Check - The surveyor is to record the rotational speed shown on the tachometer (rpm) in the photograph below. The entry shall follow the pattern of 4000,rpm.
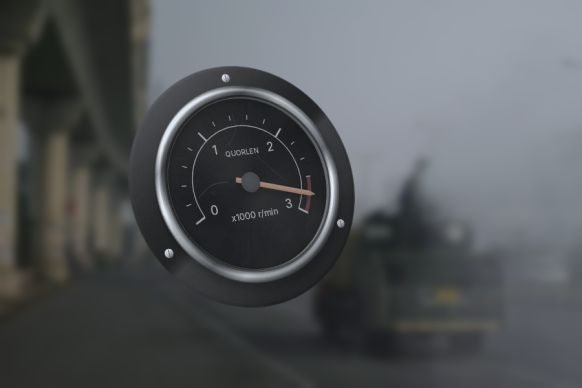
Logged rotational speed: 2800,rpm
